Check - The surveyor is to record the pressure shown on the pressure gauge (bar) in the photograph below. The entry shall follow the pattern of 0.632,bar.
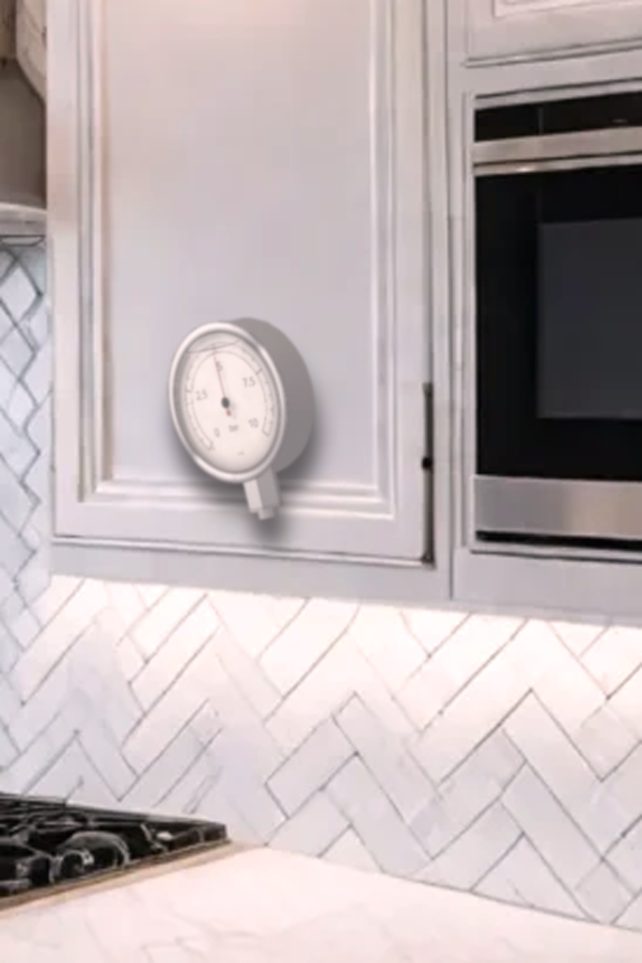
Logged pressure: 5,bar
